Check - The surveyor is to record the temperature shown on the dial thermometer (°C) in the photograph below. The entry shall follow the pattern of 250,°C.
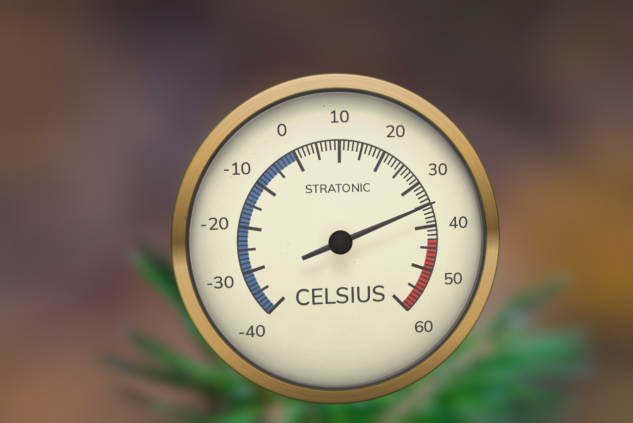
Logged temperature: 35,°C
